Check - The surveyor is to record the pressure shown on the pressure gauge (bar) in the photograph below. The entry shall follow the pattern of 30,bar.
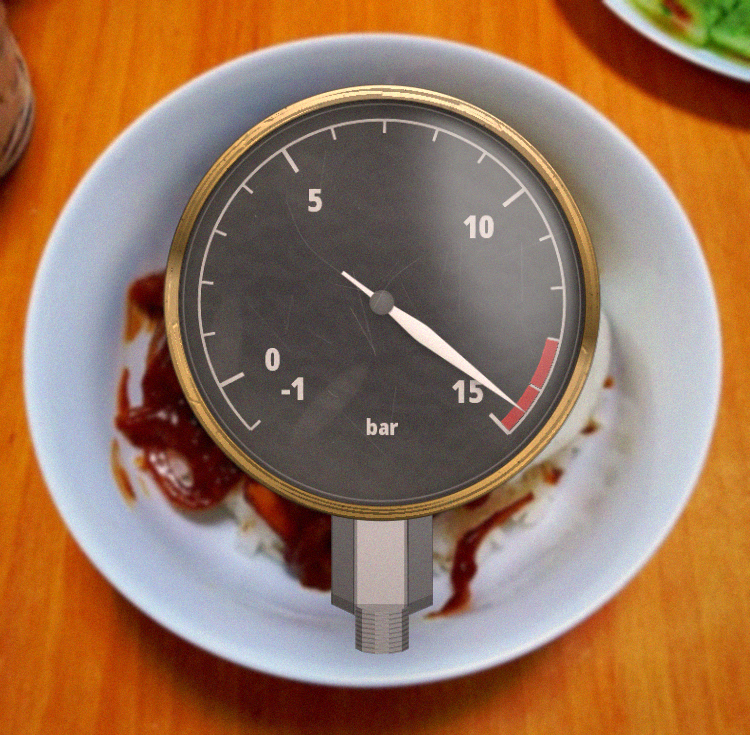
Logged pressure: 14.5,bar
